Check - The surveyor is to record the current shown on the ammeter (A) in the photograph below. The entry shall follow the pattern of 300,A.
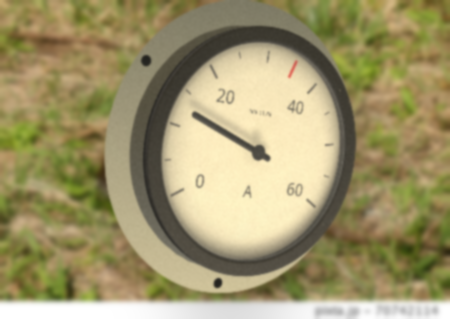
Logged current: 12.5,A
